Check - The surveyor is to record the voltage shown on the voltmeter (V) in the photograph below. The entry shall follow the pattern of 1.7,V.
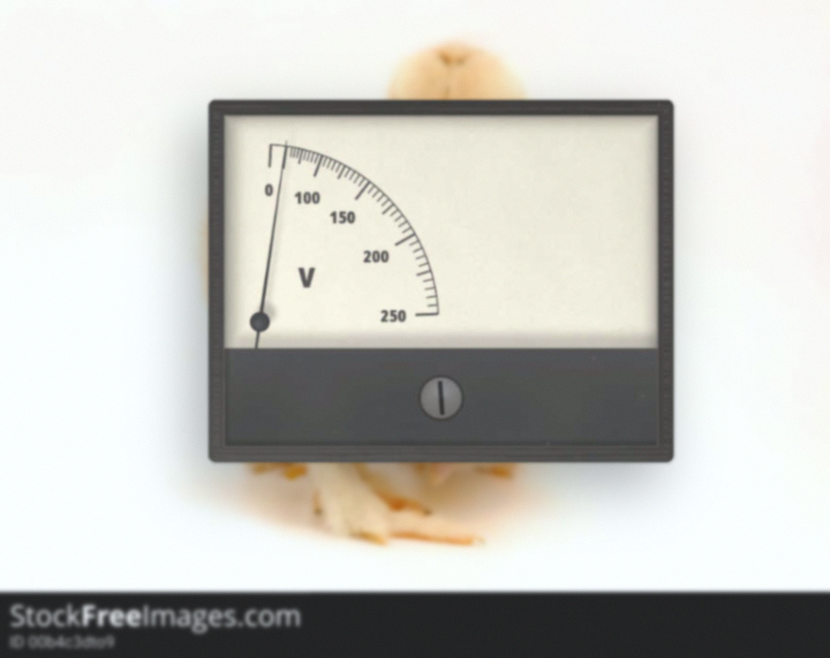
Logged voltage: 50,V
